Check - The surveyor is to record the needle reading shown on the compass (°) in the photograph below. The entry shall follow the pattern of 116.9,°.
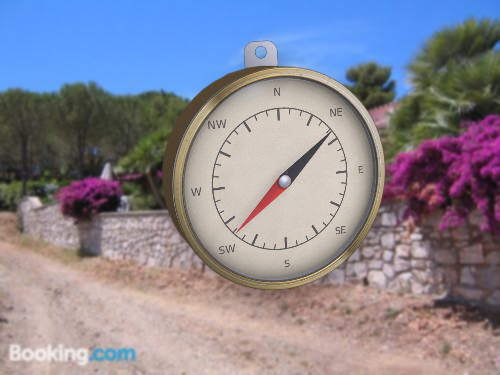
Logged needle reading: 230,°
